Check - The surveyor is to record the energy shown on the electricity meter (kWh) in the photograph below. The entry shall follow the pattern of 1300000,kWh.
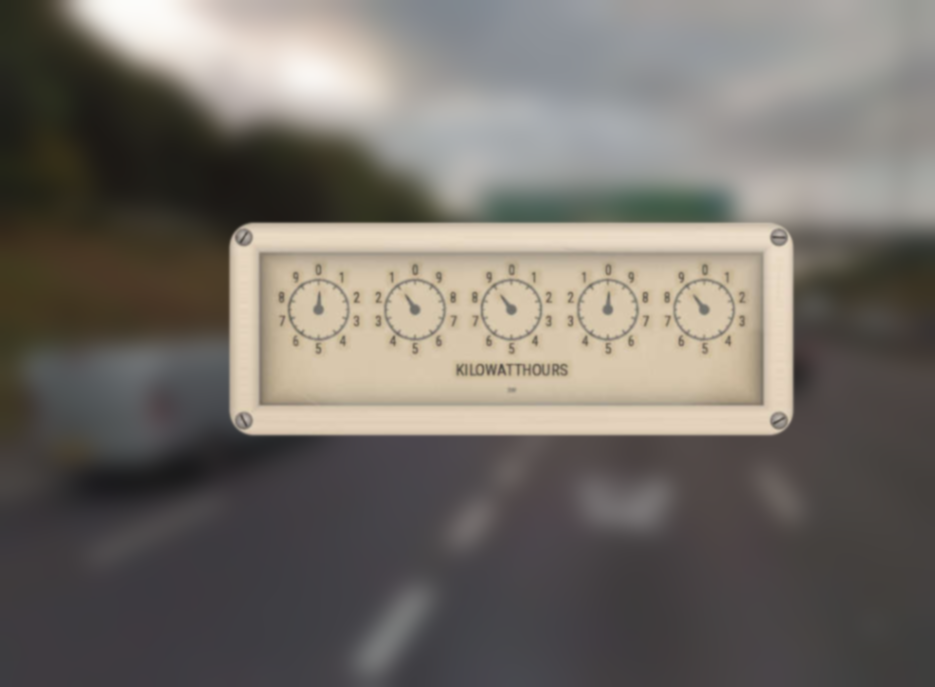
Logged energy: 899,kWh
